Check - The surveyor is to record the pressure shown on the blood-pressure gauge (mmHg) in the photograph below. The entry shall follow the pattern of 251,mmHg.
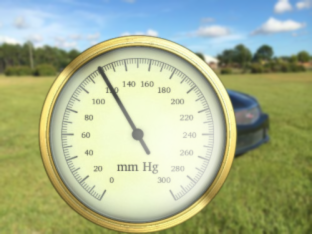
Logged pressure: 120,mmHg
